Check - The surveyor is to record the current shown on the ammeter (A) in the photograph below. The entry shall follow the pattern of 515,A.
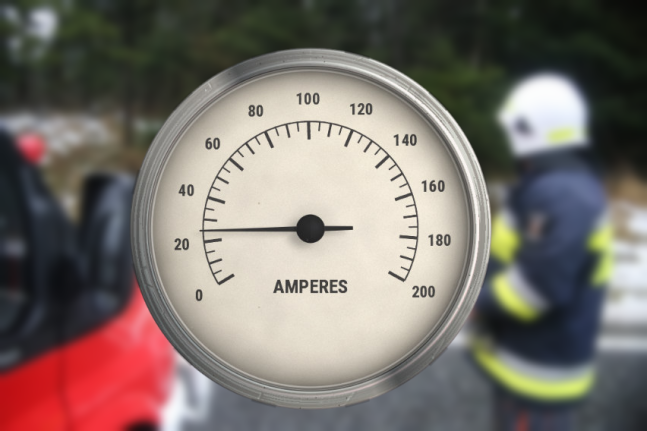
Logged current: 25,A
